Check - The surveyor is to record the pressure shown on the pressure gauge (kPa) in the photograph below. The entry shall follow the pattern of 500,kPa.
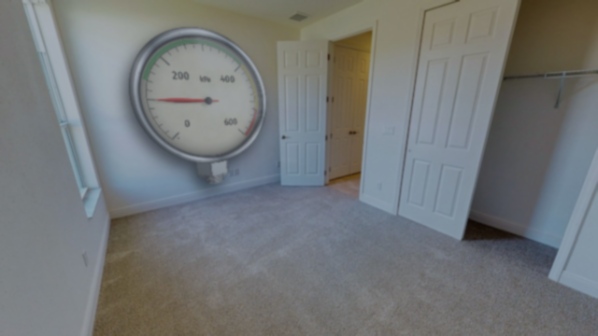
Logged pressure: 100,kPa
